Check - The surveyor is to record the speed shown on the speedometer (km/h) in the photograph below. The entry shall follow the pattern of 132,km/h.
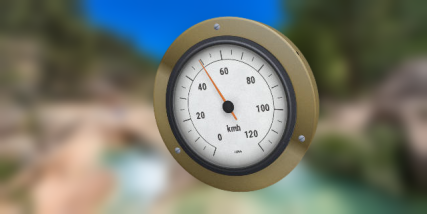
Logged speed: 50,km/h
